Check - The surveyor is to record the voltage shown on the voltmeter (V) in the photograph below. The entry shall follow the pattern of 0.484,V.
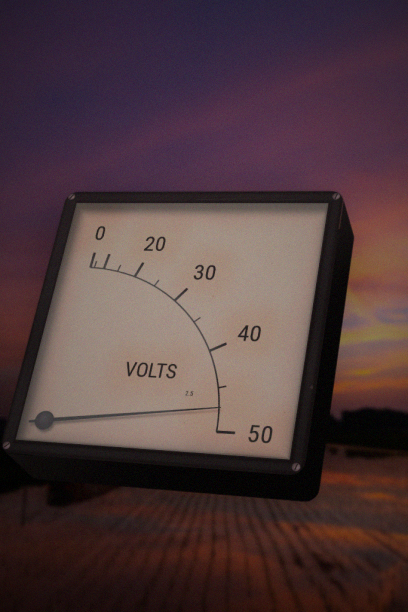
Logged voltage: 47.5,V
